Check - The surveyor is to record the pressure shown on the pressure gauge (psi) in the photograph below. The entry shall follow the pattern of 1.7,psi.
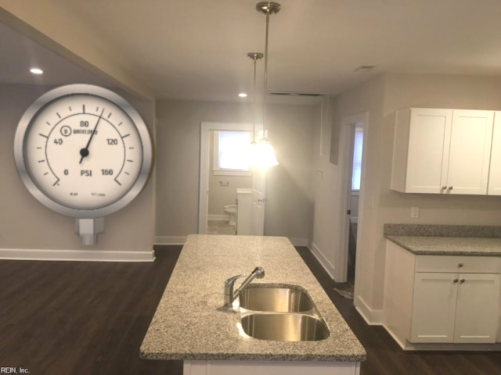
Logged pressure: 95,psi
